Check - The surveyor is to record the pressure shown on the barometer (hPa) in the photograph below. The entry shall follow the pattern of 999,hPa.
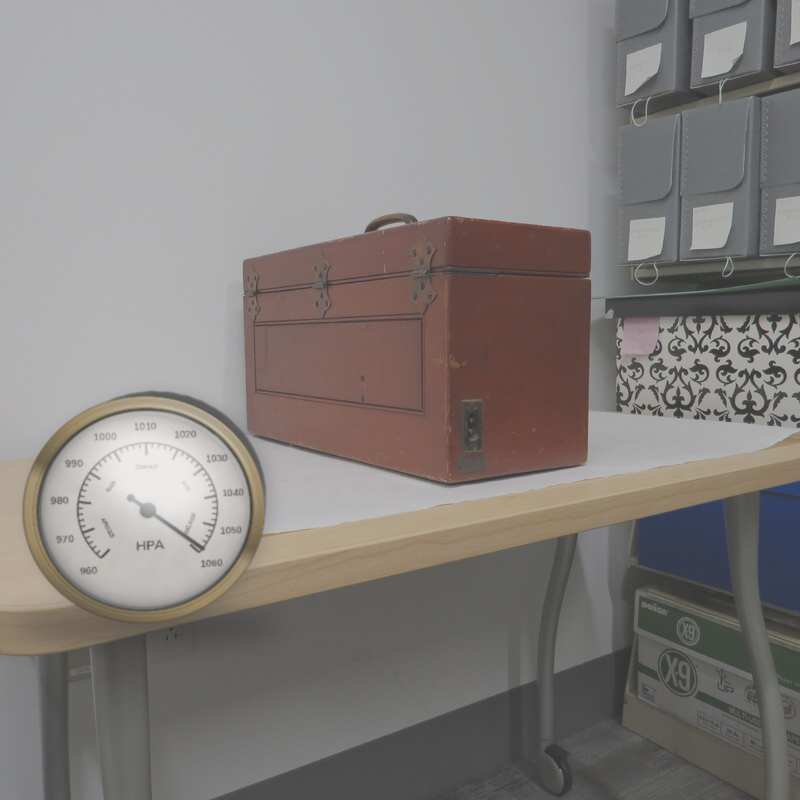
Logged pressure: 1058,hPa
